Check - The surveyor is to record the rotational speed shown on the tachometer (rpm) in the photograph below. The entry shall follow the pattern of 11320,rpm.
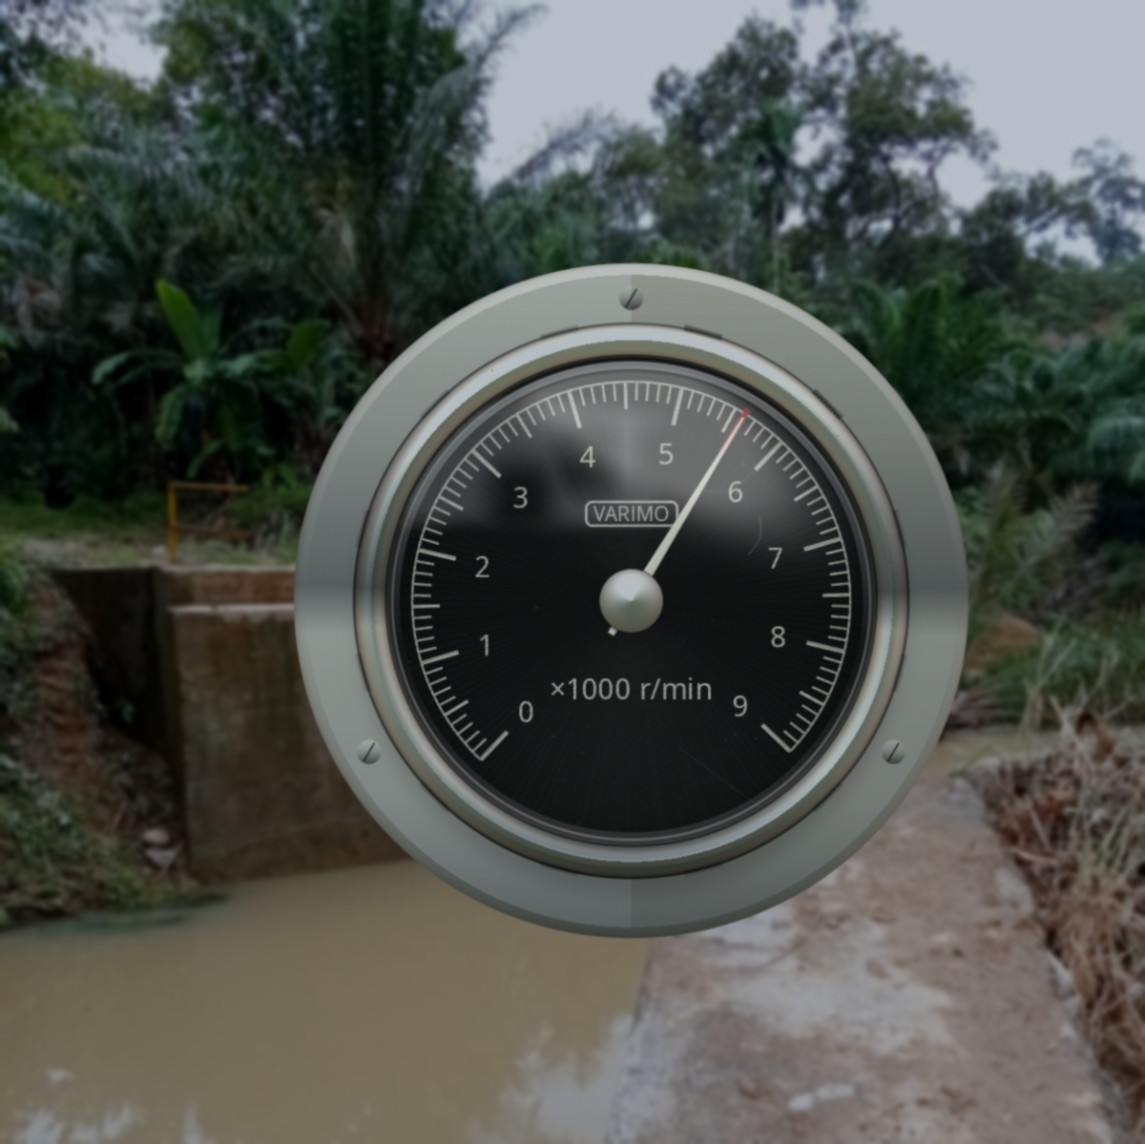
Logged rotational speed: 5600,rpm
